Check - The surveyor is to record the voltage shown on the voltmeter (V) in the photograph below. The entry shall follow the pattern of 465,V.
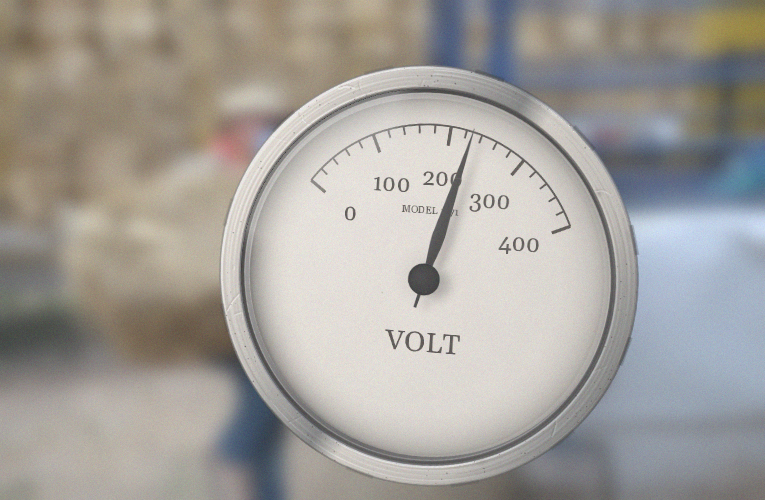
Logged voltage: 230,V
